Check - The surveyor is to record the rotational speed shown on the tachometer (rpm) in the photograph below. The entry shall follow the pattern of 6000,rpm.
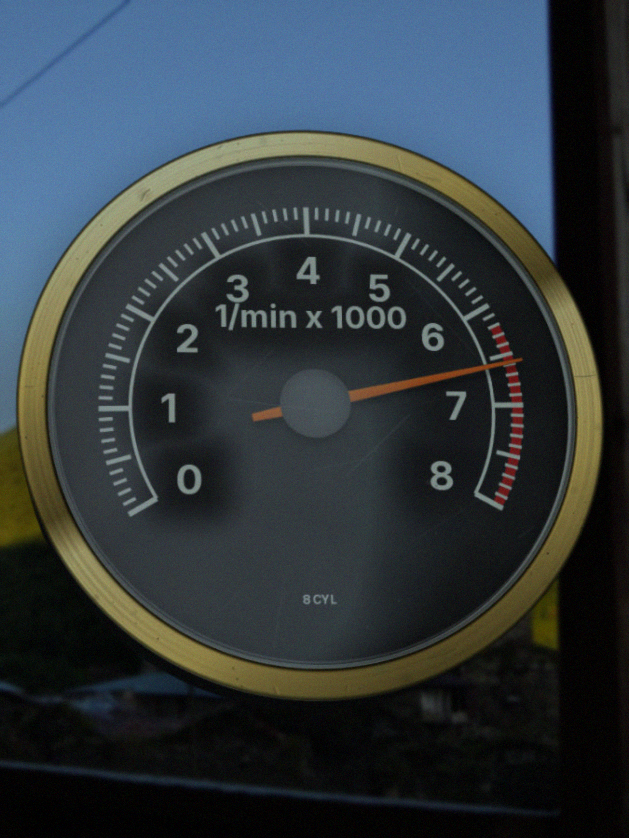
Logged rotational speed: 6600,rpm
